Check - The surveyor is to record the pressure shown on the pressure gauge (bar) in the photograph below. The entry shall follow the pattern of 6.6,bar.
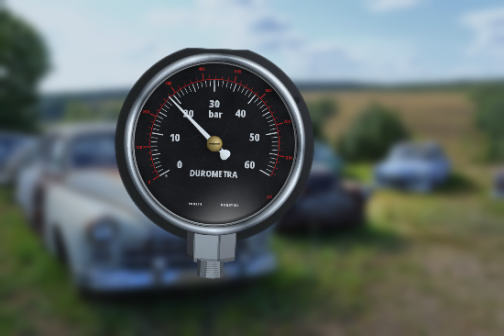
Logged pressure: 19,bar
